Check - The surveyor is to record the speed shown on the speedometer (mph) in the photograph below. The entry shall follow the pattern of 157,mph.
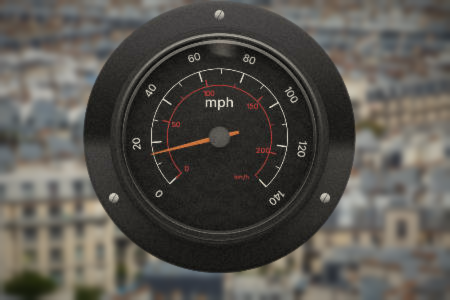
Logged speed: 15,mph
